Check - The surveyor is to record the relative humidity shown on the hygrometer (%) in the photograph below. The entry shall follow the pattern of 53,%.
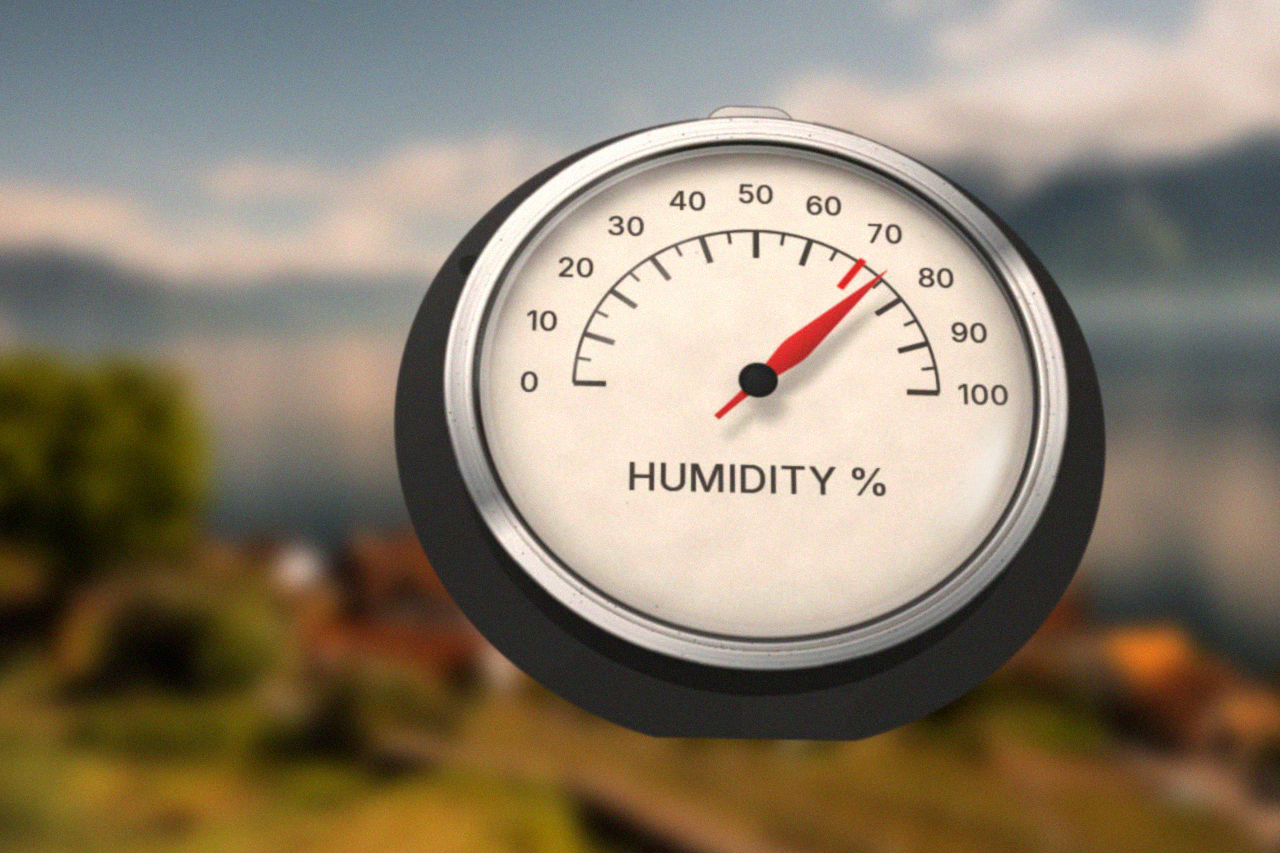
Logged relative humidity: 75,%
